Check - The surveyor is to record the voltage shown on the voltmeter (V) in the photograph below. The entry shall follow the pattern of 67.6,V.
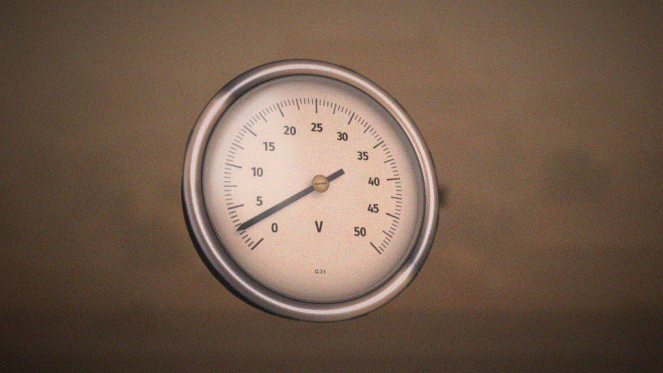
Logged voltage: 2.5,V
